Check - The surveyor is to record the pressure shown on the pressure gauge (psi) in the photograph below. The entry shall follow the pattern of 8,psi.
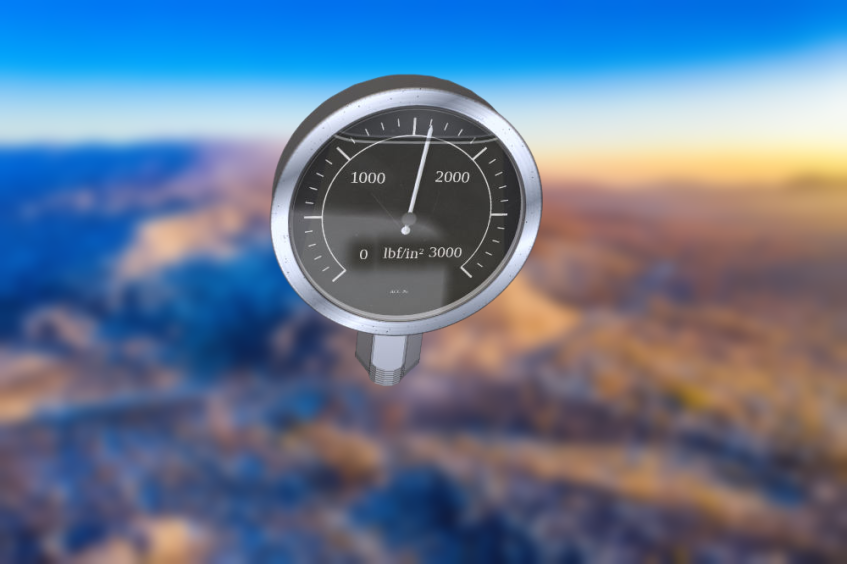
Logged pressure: 1600,psi
